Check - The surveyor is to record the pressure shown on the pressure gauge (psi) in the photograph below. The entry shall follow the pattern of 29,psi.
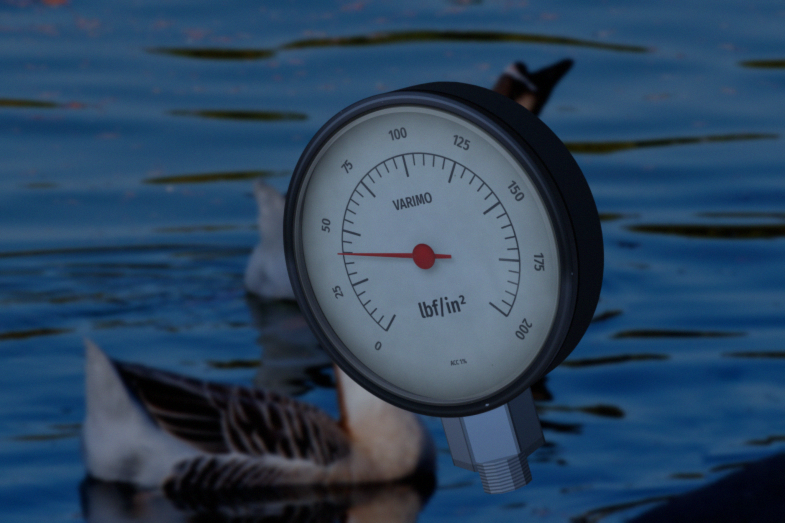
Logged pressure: 40,psi
